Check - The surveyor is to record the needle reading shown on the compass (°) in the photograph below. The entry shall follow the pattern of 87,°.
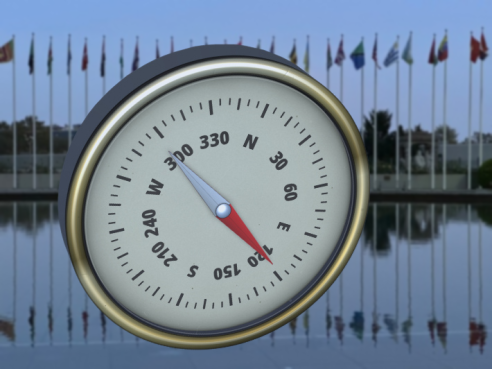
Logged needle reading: 117.5,°
